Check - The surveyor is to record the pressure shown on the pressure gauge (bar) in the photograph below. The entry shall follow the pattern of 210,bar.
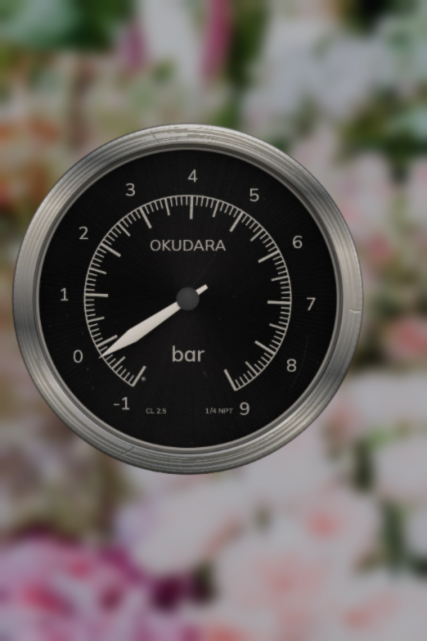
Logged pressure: -0.2,bar
